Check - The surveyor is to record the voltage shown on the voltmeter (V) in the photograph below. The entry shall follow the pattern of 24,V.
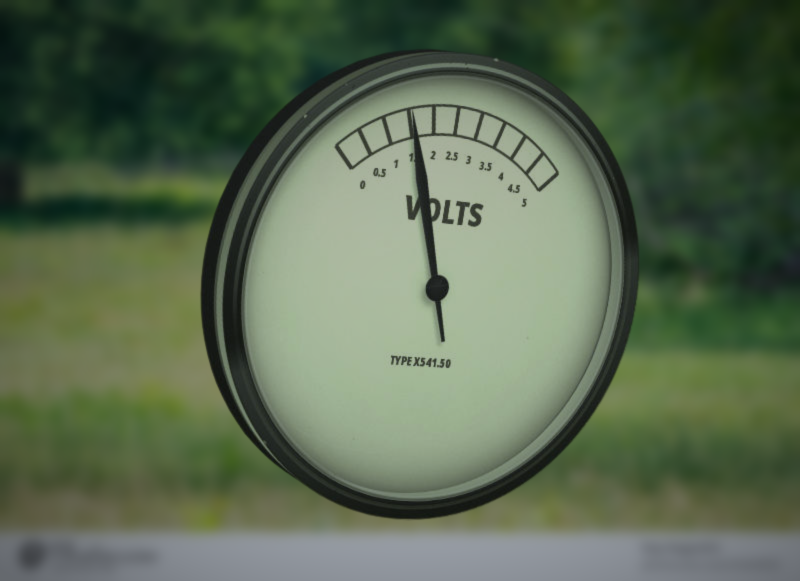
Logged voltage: 1.5,V
